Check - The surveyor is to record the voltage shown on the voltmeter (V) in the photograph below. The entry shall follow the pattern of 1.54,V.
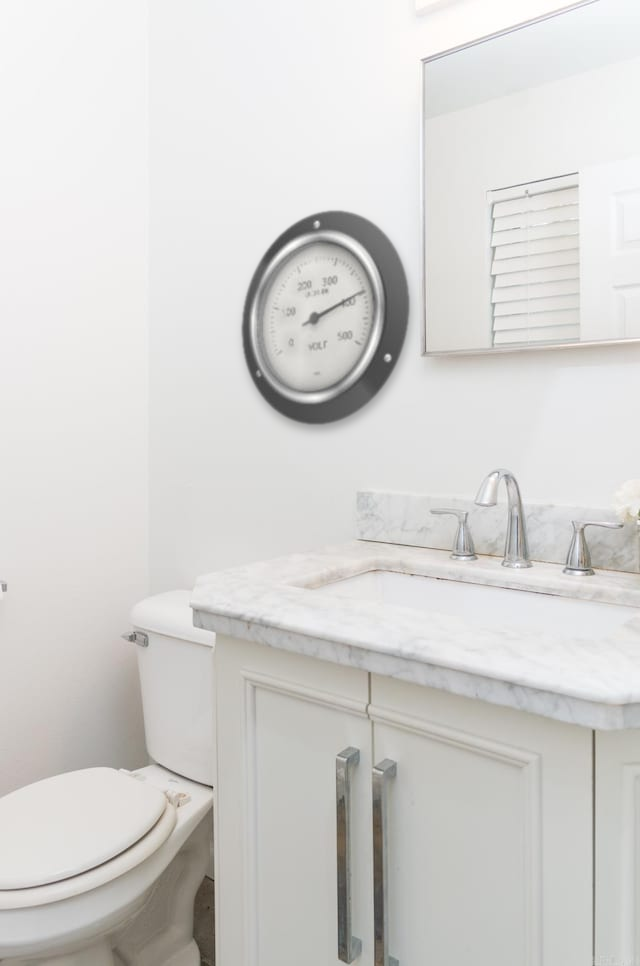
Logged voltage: 400,V
